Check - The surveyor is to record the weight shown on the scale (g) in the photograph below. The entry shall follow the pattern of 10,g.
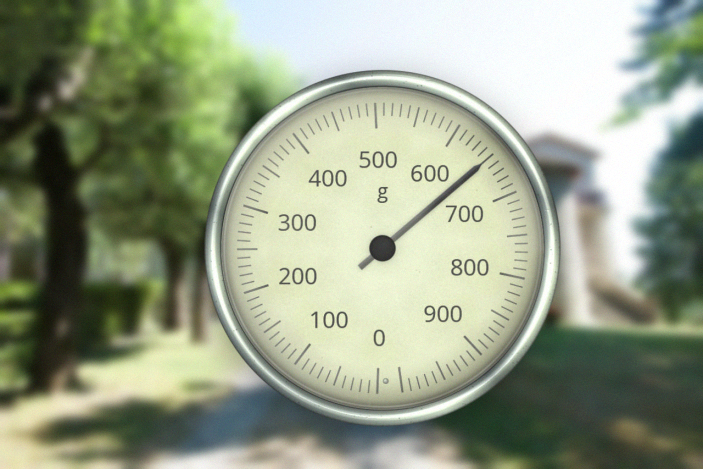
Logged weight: 650,g
